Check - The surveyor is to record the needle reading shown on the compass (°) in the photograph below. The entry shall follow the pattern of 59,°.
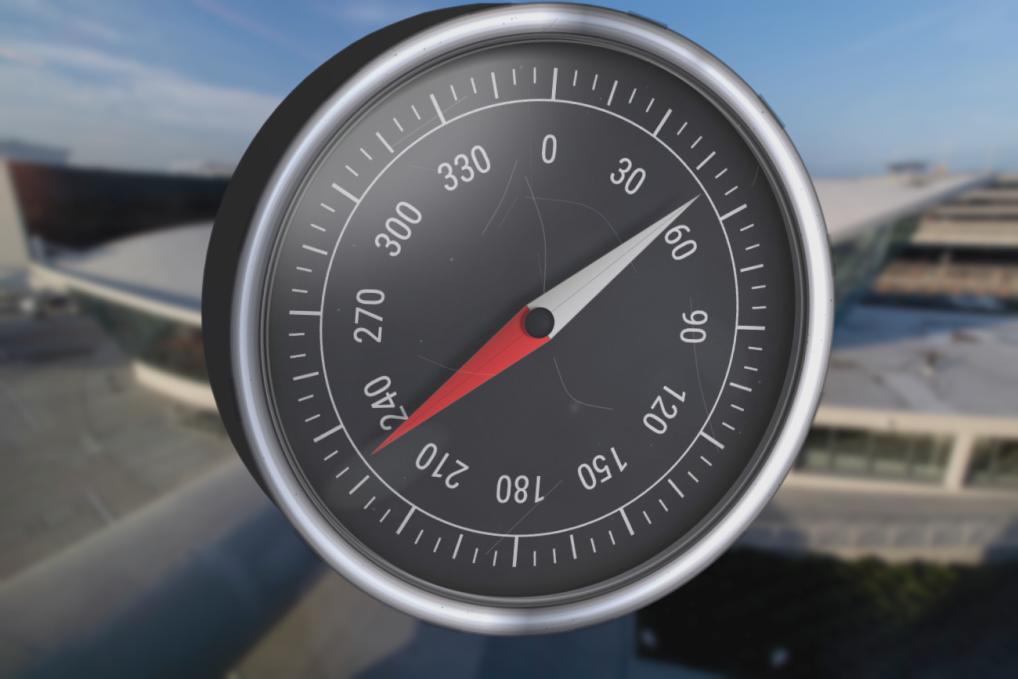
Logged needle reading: 230,°
